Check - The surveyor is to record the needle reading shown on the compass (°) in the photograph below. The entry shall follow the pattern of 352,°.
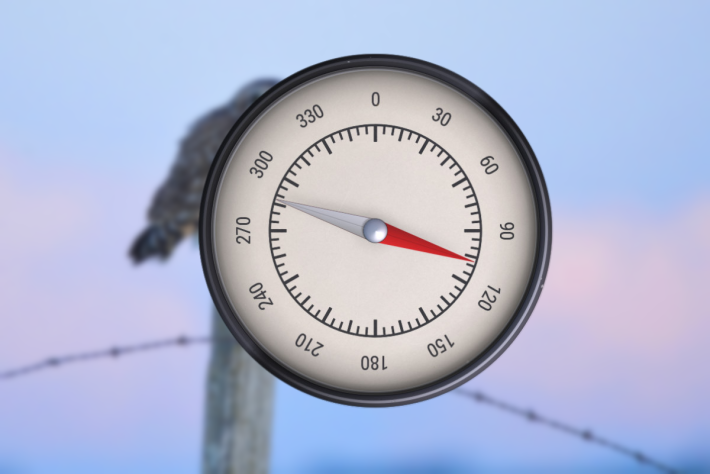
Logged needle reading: 107.5,°
